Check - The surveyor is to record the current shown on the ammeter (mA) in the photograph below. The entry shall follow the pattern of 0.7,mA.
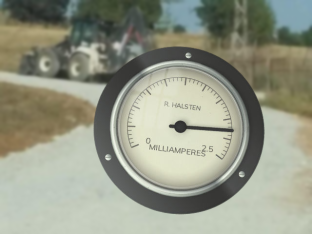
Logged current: 2.15,mA
